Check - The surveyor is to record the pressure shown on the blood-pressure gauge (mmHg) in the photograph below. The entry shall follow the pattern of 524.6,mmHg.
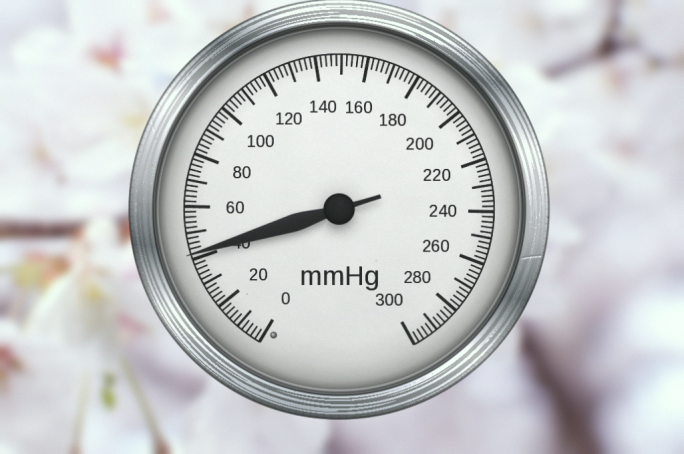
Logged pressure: 42,mmHg
